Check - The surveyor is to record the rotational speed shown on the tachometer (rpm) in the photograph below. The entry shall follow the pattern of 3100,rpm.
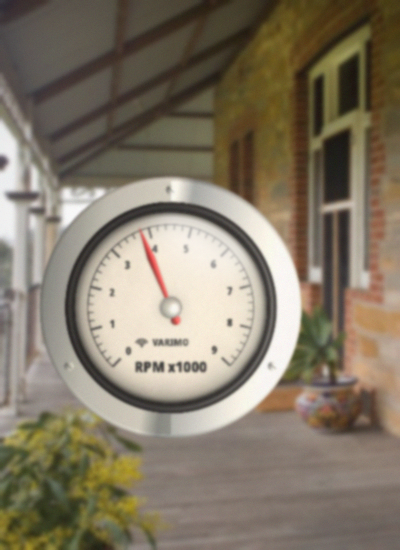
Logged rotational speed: 3800,rpm
